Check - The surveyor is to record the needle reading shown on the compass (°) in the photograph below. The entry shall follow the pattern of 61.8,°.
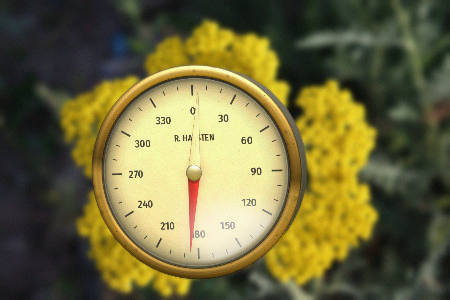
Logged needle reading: 185,°
